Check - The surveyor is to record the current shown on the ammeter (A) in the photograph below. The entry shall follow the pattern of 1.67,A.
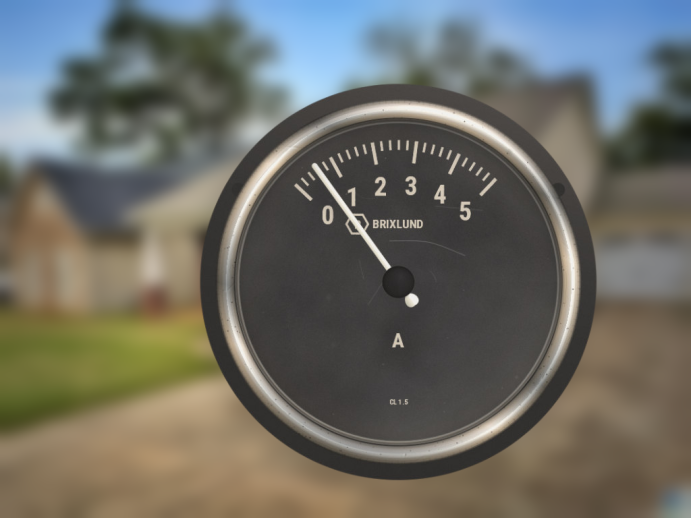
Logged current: 0.6,A
